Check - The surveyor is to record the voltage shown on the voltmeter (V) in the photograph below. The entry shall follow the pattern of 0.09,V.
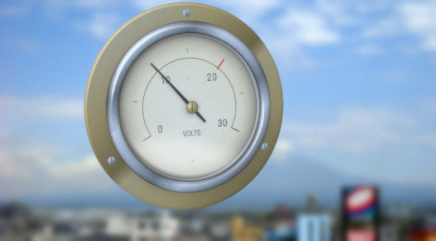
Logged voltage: 10,V
